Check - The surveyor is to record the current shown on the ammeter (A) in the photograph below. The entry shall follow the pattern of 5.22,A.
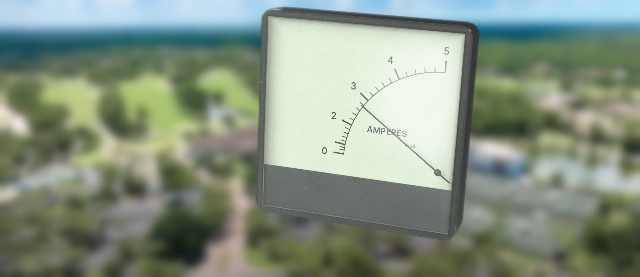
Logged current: 2.8,A
